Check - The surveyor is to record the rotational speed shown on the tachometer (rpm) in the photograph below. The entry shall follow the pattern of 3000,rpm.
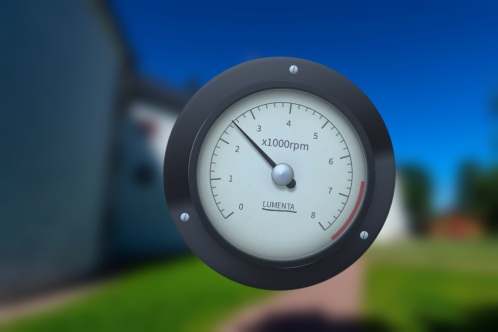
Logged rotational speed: 2500,rpm
